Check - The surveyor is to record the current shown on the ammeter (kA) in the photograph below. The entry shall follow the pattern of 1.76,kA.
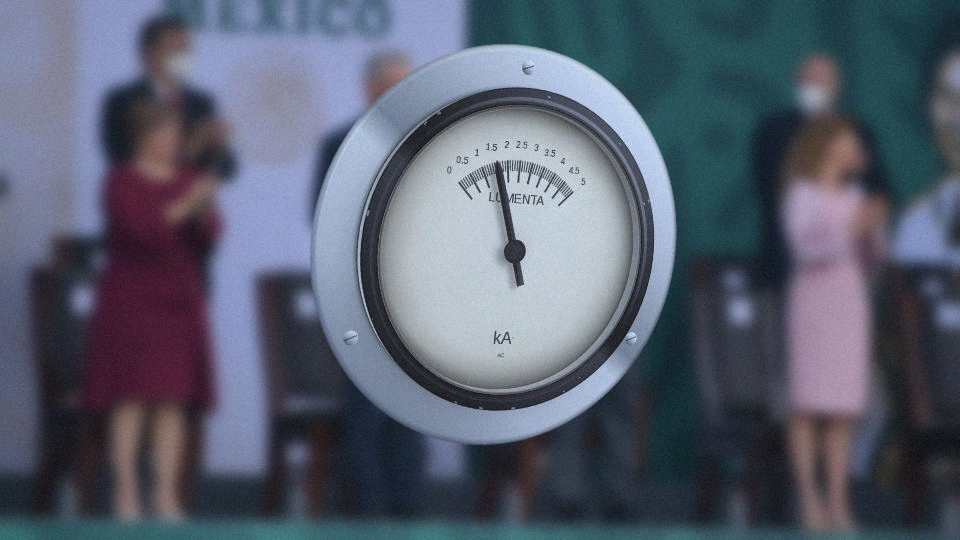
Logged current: 1.5,kA
